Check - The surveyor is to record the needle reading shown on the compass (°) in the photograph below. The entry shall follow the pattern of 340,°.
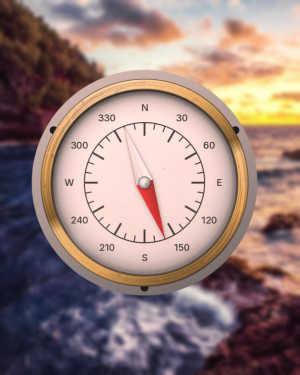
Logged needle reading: 160,°
